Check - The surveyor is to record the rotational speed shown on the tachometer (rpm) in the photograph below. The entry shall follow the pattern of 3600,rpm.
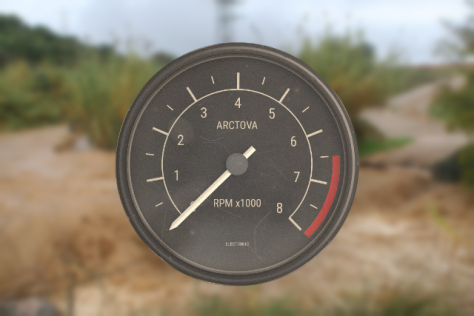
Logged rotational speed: 0,rpm
